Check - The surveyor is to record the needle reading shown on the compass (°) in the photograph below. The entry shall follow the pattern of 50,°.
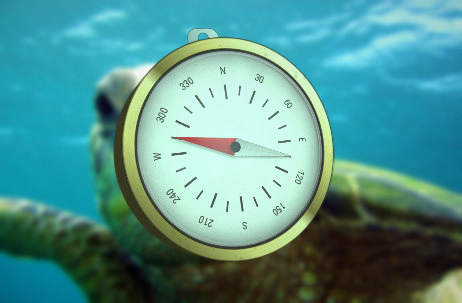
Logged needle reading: 285,°
